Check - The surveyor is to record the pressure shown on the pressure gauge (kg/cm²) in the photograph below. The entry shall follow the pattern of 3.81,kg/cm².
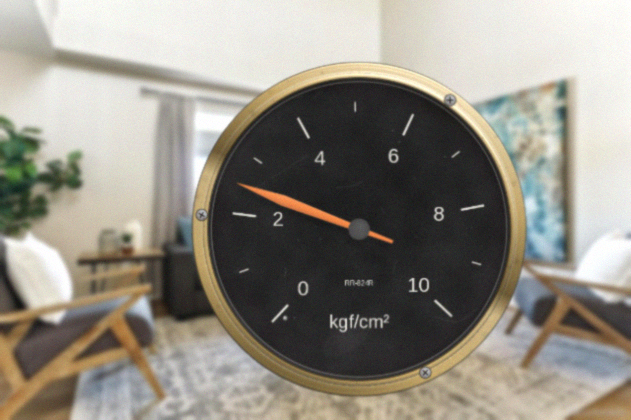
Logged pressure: 2.5,kg/cm²
